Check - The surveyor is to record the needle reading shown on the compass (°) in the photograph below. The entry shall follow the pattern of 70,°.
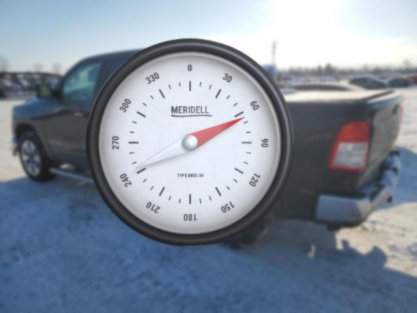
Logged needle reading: 65,°
